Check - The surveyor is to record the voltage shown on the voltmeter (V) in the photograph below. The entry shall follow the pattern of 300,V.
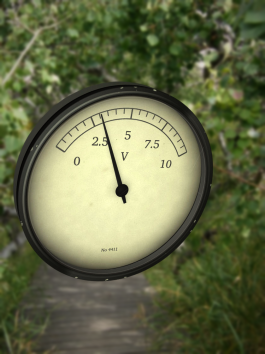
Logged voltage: 3,V
